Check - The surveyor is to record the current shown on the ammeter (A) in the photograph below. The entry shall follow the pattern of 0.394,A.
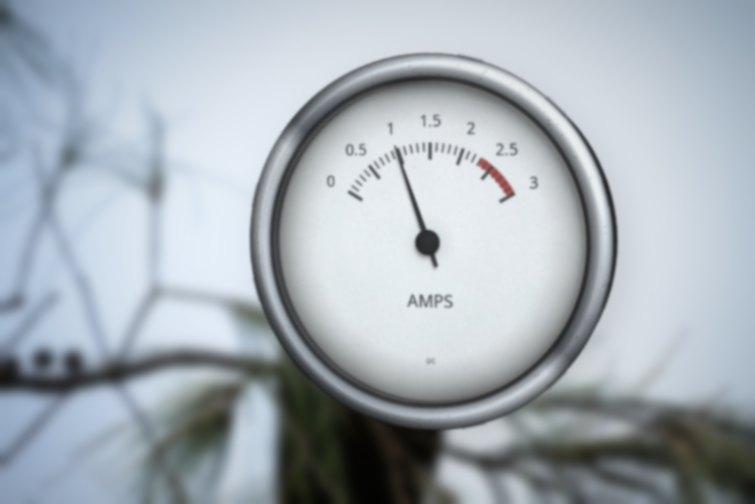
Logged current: 1,A
